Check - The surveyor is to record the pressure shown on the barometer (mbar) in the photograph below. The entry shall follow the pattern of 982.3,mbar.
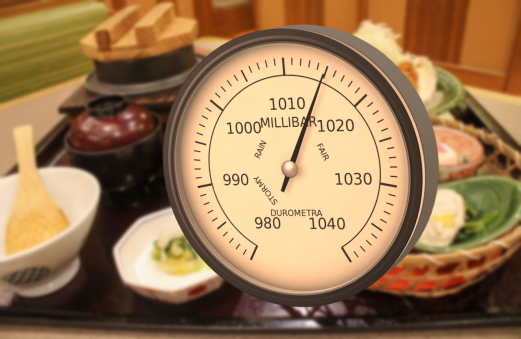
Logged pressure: 1015,mbar
